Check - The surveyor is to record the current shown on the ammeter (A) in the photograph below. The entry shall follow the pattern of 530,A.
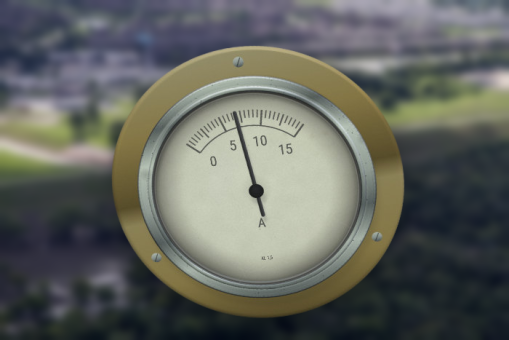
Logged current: 7,A
